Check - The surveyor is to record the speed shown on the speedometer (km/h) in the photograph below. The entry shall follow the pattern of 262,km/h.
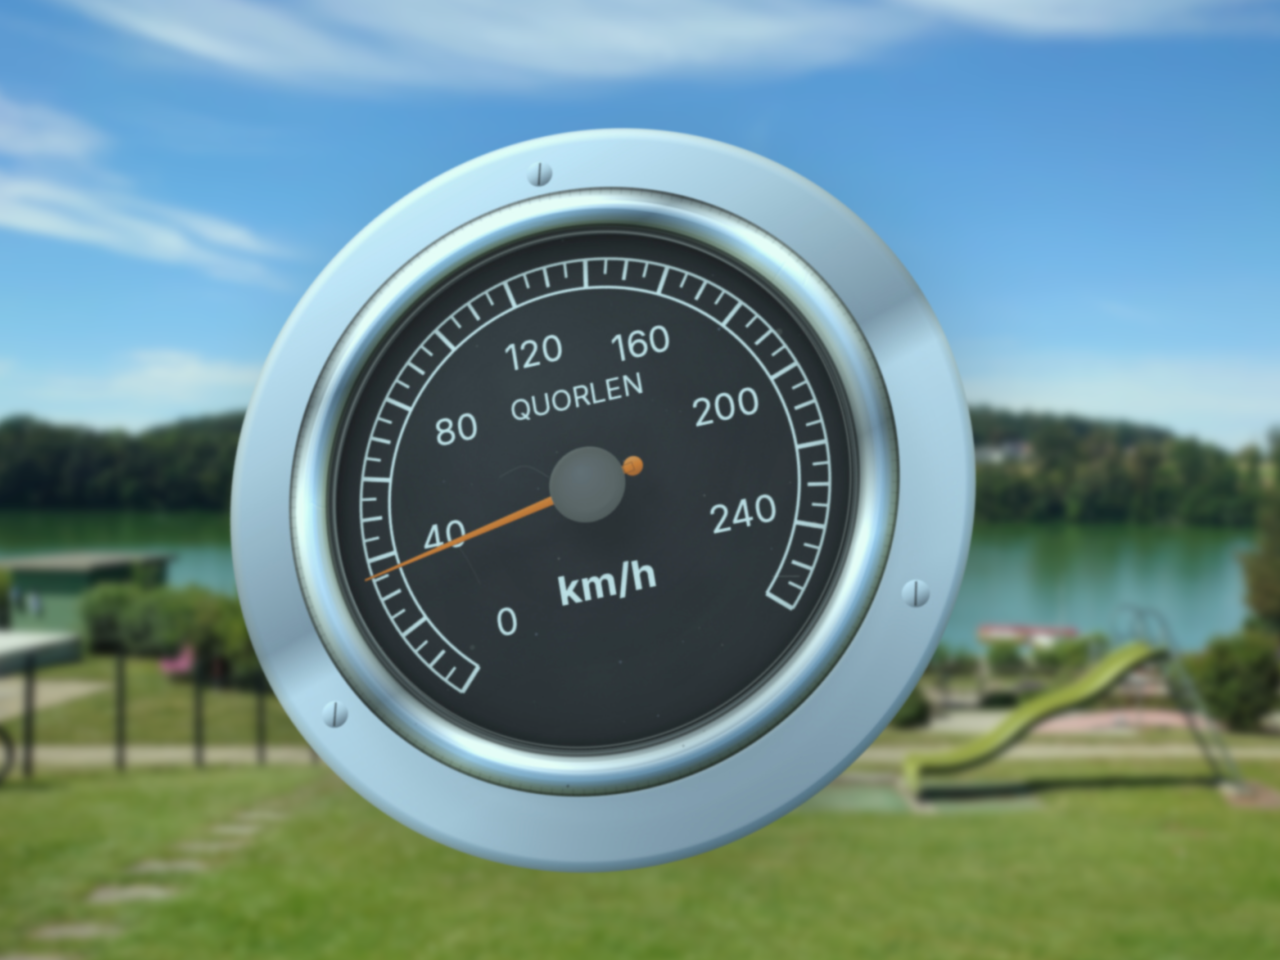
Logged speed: 35,km/h
